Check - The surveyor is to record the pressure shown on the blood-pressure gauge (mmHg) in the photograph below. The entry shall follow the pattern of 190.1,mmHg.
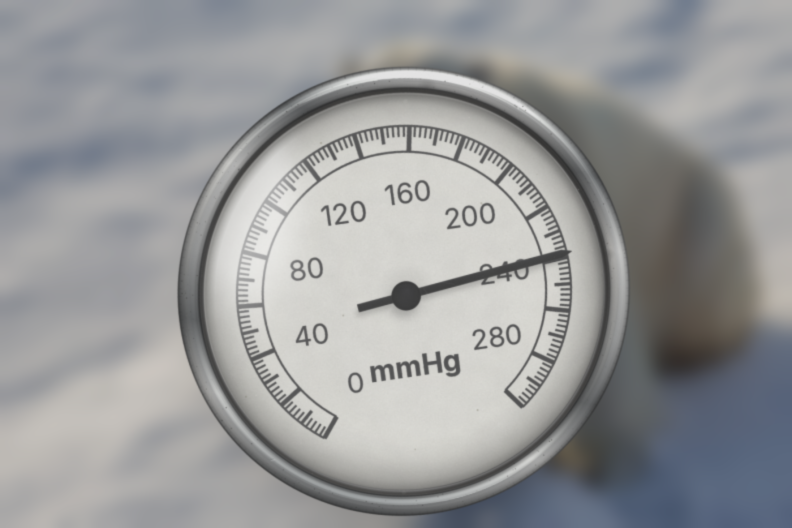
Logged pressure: 238,mmHg
